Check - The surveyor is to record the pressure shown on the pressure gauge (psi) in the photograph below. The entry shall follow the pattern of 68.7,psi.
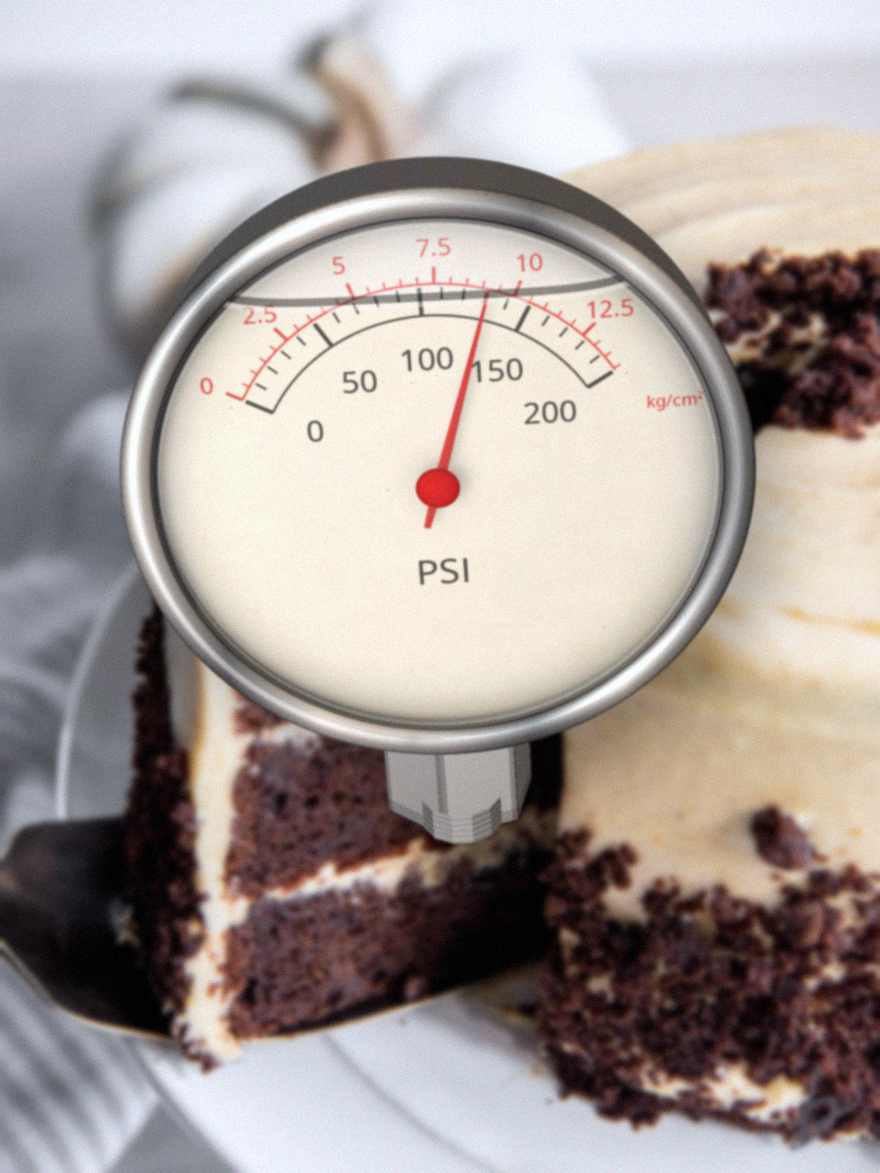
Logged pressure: 130,psi
